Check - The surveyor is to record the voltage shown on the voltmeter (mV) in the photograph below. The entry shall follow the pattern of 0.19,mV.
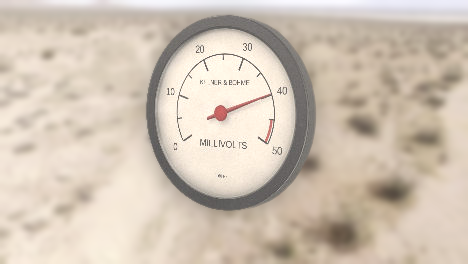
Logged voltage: 40,mV
